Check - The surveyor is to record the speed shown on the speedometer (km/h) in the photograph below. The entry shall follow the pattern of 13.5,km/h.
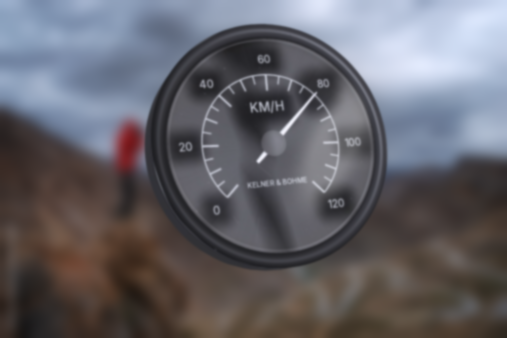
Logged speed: 80,km/h
